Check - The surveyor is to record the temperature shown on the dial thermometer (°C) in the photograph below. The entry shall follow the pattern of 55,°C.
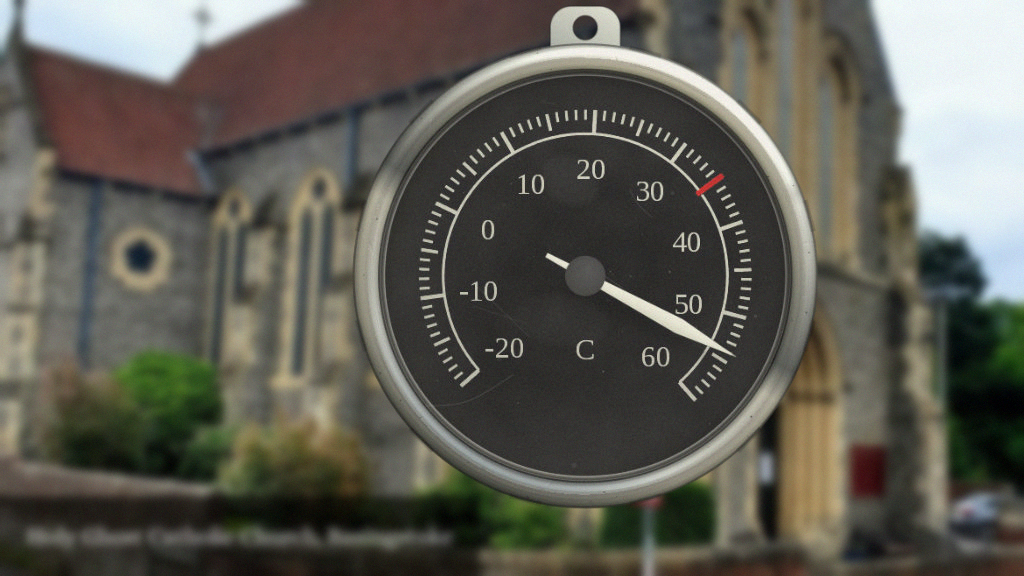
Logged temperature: 54,°C
